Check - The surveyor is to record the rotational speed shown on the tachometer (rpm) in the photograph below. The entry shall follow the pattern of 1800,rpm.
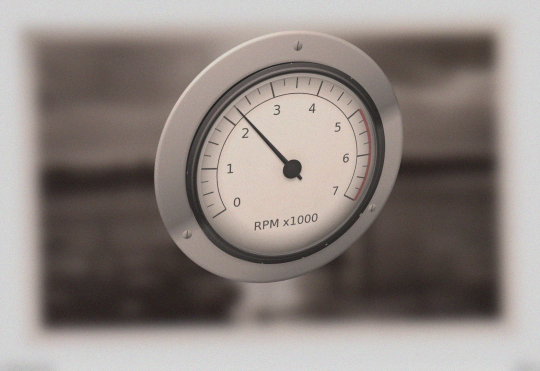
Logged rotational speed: 2250,rpm
